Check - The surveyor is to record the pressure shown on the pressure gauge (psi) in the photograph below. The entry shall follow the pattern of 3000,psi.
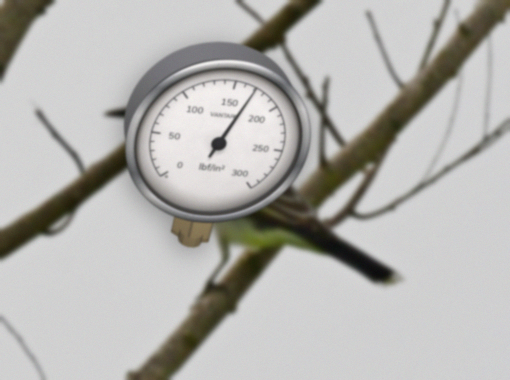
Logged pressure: 170,psi
